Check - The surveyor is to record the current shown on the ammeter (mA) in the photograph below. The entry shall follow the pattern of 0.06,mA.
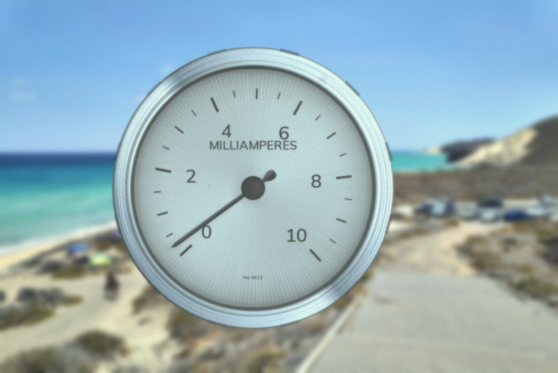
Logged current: 0.25,mA
